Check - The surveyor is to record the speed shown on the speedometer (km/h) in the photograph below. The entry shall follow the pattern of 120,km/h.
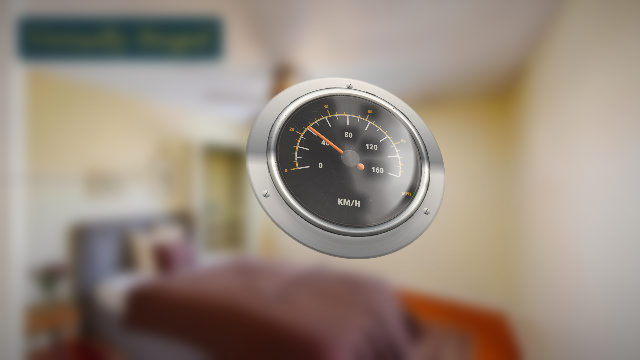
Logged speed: 40,km/h
